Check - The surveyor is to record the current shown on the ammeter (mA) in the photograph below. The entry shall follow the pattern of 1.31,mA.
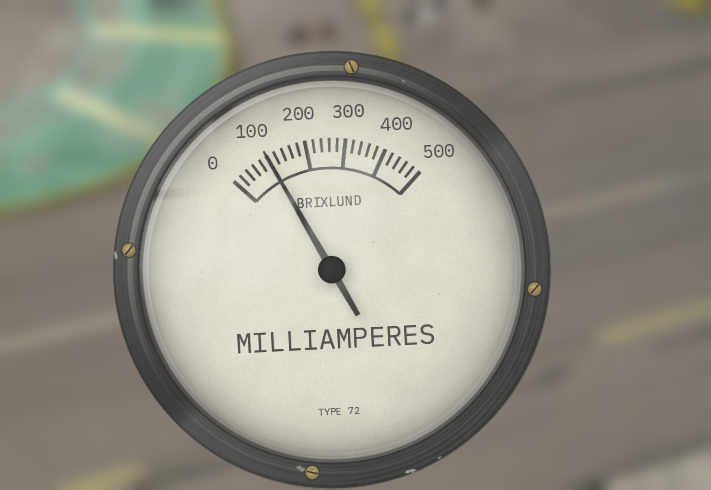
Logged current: 100,mA
